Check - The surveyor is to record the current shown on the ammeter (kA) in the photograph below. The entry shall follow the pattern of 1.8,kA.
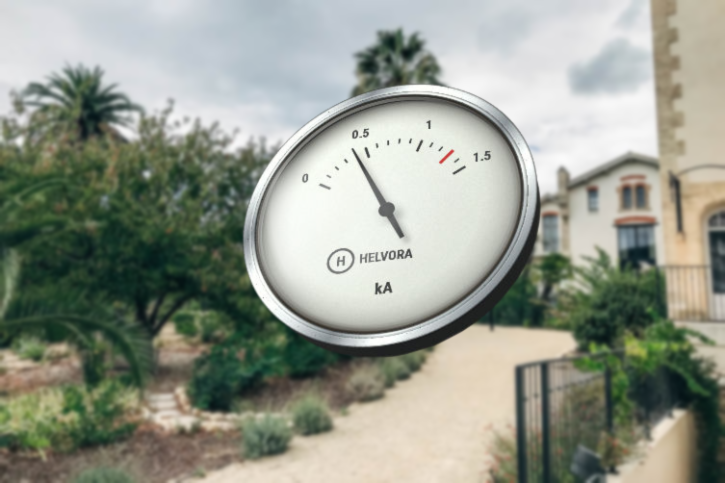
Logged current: 0.4,kA
